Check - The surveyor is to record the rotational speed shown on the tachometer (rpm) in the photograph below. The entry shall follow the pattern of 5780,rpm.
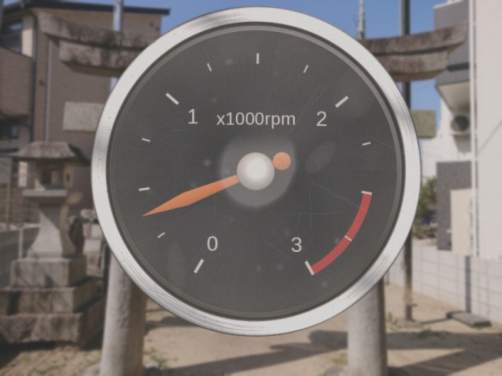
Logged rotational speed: 375,rpm
